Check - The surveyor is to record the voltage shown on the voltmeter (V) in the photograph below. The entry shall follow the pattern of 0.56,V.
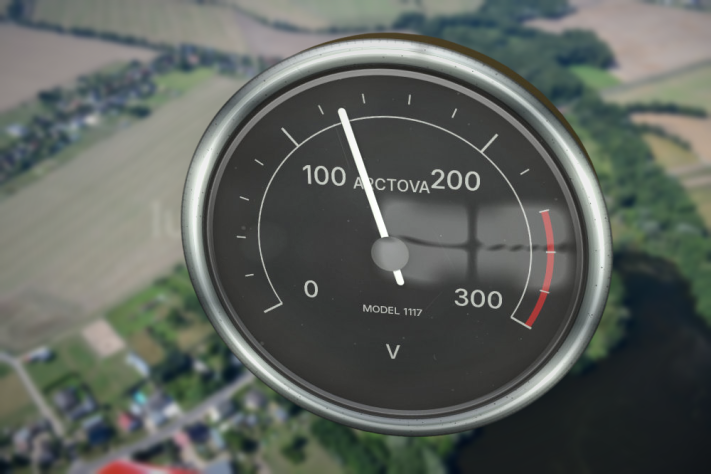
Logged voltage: 130,V
